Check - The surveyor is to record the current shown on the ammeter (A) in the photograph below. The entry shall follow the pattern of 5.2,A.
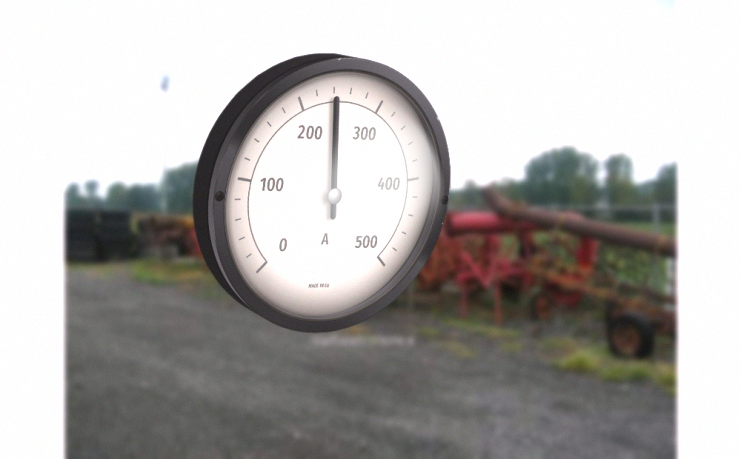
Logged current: 240,A
